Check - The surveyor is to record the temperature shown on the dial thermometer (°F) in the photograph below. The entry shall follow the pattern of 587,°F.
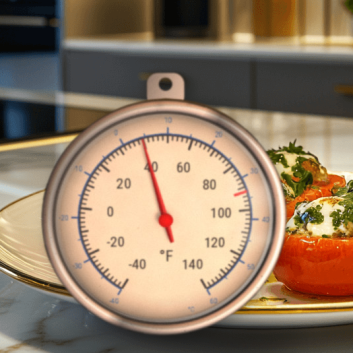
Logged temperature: 40,°F
